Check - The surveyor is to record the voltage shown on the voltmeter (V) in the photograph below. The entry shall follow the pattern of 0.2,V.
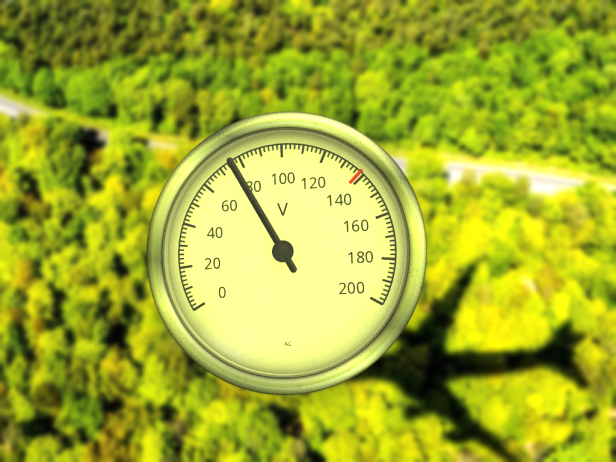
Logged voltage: 76,V
